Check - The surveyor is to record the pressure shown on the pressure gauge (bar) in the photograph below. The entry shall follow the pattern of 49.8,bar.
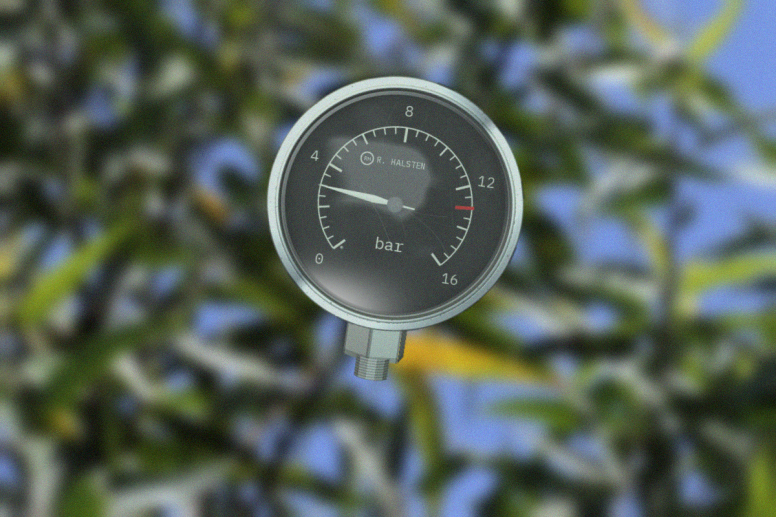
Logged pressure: 3,bar
